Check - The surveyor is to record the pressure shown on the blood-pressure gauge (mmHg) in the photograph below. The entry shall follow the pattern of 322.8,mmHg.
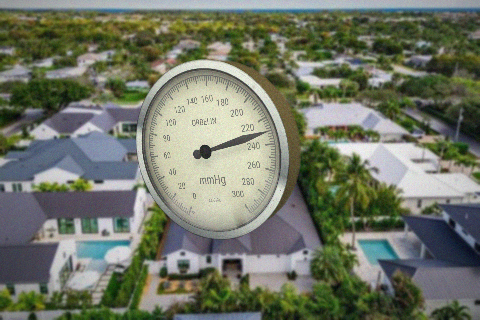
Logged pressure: 230,mmHg
